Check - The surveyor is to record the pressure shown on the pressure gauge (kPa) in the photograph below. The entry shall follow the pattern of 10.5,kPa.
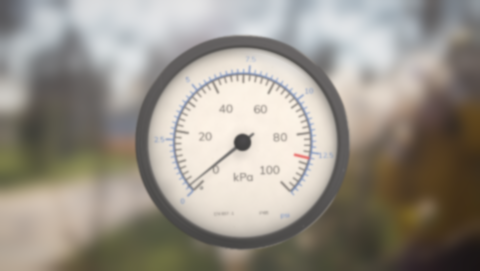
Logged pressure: 2,kPa
